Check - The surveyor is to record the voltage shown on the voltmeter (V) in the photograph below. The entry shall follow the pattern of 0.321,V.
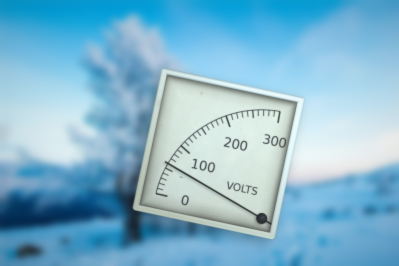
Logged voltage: 60,V
